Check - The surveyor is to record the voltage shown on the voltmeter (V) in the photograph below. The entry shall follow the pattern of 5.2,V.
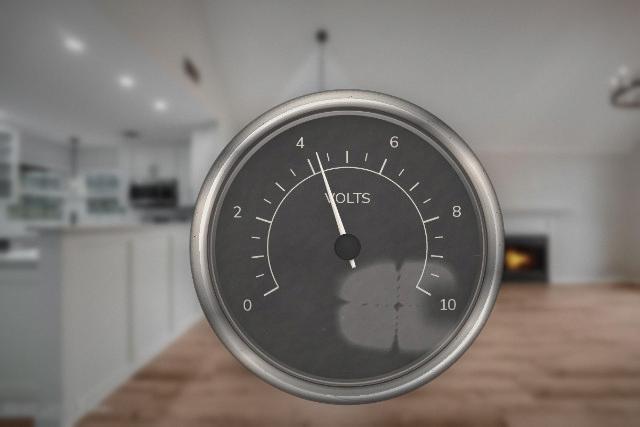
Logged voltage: 4.25,V
